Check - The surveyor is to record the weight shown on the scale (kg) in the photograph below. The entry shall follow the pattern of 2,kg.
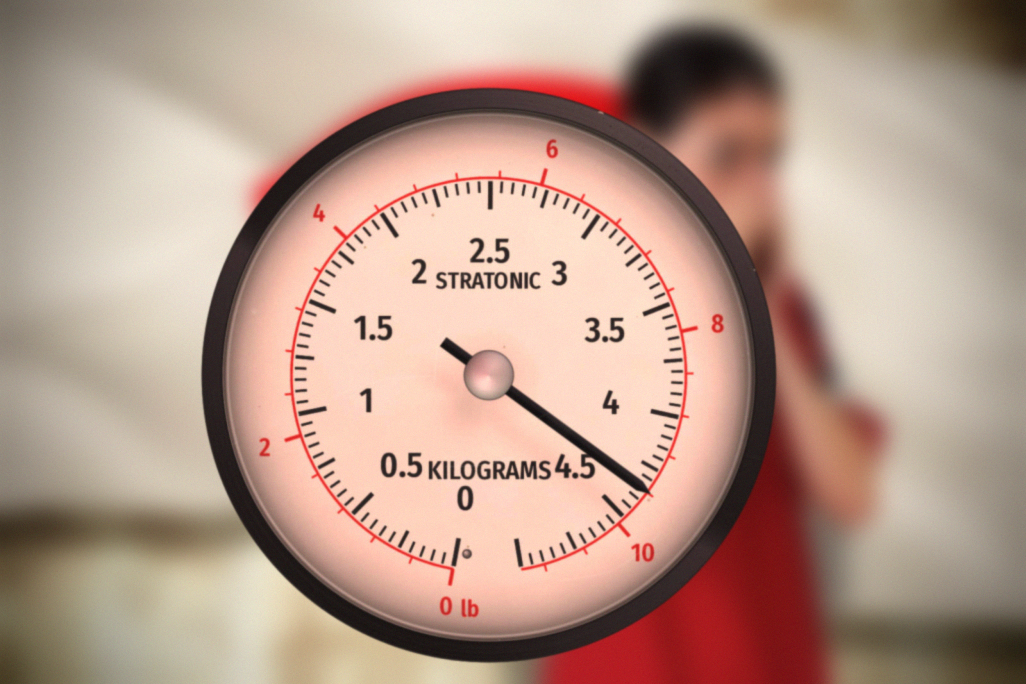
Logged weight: 4.35,kg
